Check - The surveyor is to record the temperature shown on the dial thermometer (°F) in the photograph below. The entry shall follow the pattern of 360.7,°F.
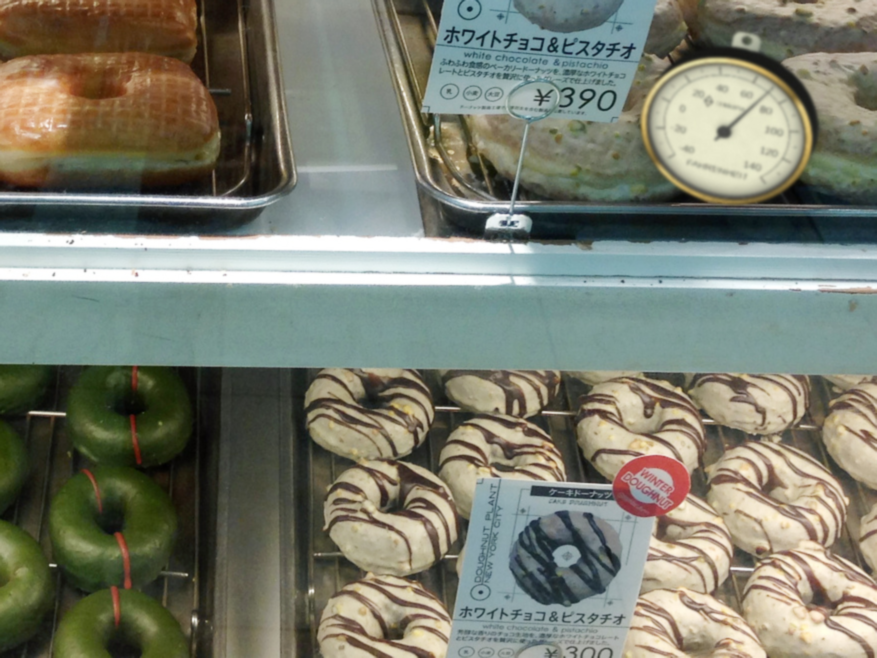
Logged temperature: 70,°F
